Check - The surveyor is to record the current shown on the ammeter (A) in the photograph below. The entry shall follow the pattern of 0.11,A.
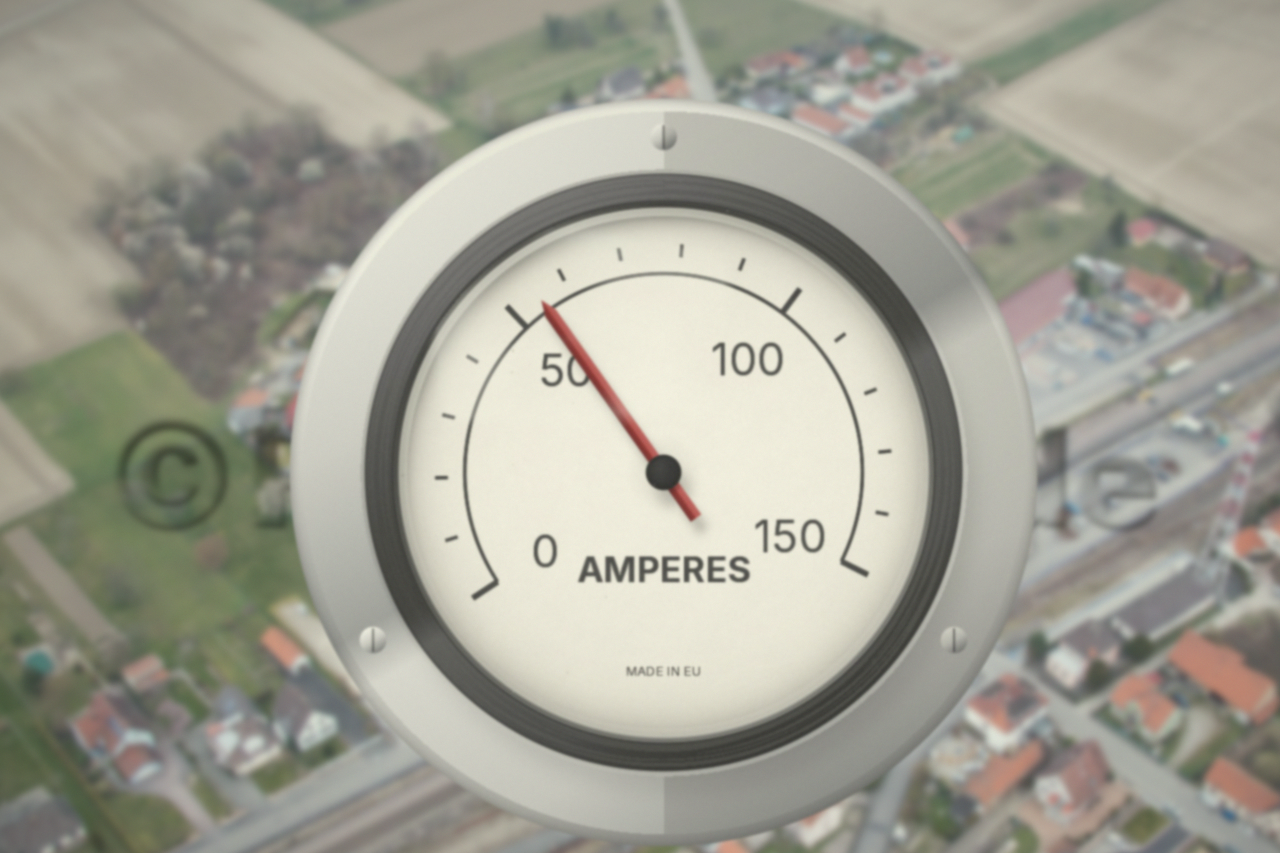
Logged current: 55,A
